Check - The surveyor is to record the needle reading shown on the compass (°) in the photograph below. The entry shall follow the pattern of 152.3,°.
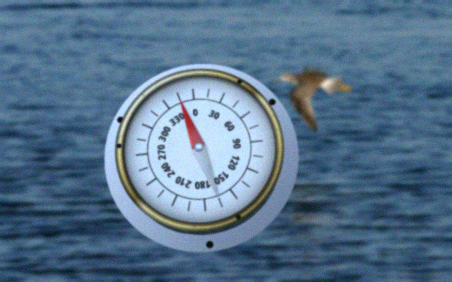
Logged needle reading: 345,°
